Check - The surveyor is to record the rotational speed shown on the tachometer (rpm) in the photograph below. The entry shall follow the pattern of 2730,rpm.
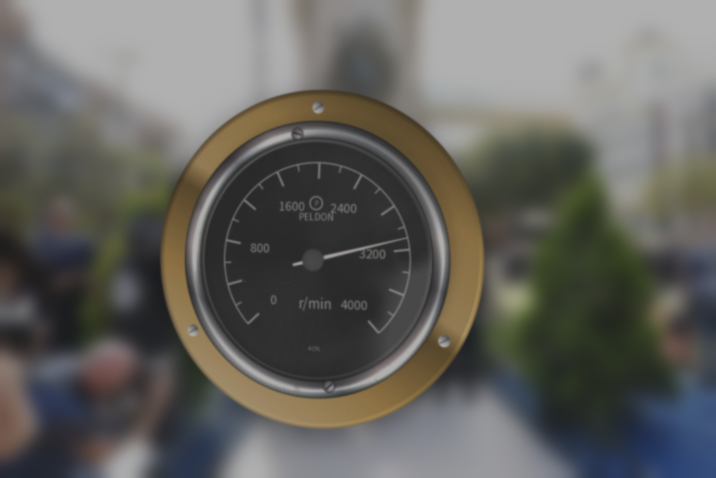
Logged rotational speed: 3100,rpm
